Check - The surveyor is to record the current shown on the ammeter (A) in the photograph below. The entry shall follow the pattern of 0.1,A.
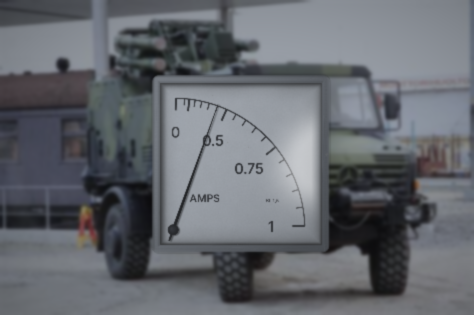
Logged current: 0.45,A
